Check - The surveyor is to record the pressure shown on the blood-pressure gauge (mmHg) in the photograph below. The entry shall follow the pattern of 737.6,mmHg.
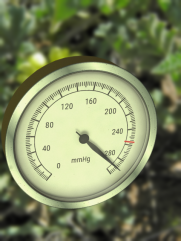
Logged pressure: 290,mmHg
